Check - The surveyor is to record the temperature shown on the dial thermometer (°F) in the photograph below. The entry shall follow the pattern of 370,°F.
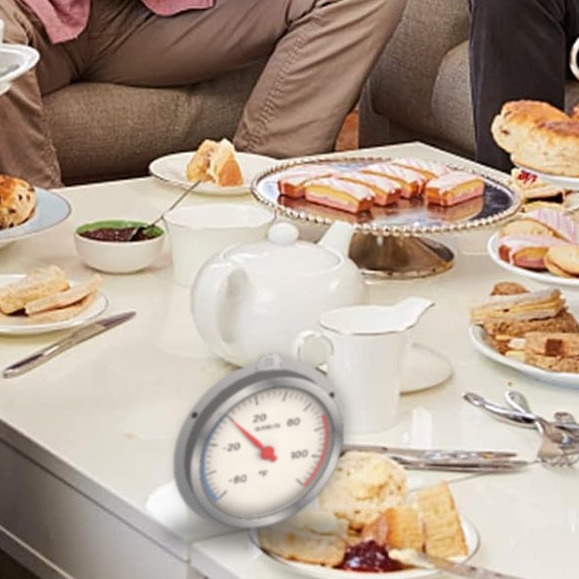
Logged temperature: 0,°F
